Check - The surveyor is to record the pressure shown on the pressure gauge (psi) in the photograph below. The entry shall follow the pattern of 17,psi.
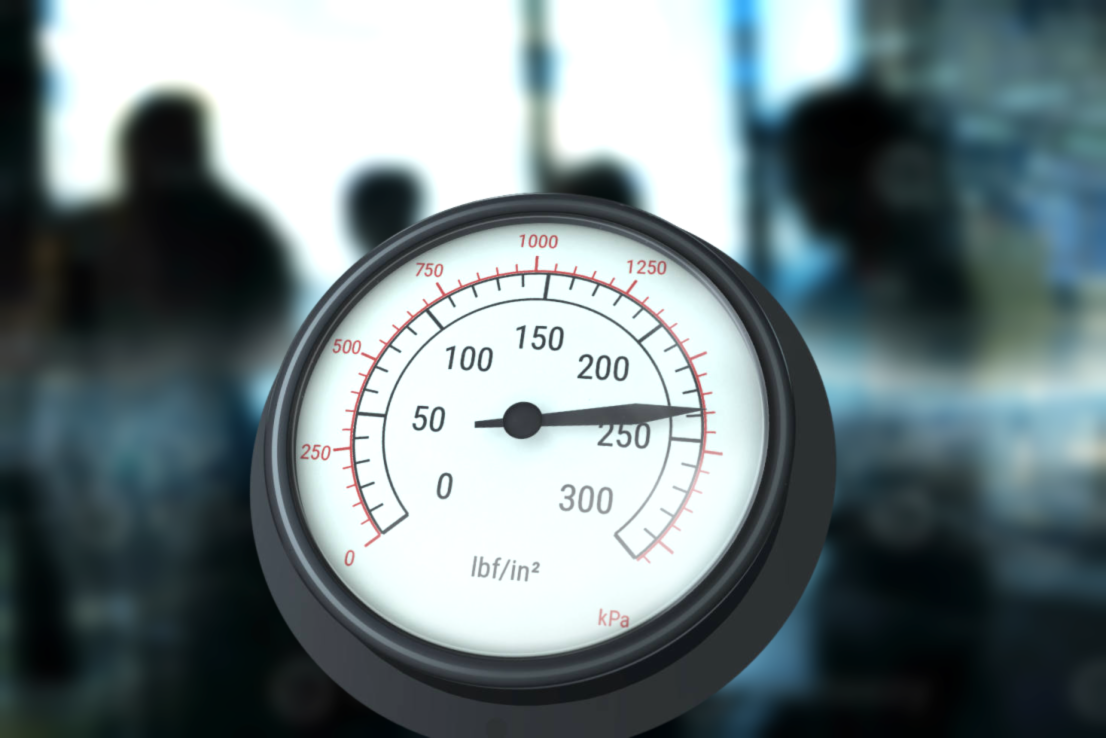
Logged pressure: 240,psi
